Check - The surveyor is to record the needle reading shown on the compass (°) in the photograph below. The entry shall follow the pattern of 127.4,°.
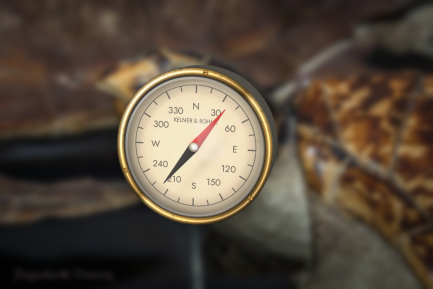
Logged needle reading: 37.5,°
